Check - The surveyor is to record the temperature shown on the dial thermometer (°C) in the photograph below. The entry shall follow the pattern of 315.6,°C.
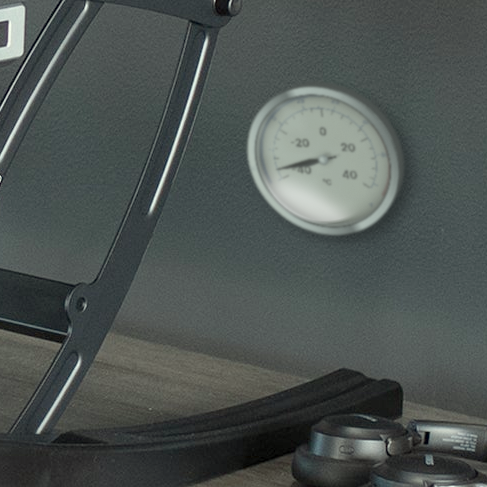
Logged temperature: -36,°C
